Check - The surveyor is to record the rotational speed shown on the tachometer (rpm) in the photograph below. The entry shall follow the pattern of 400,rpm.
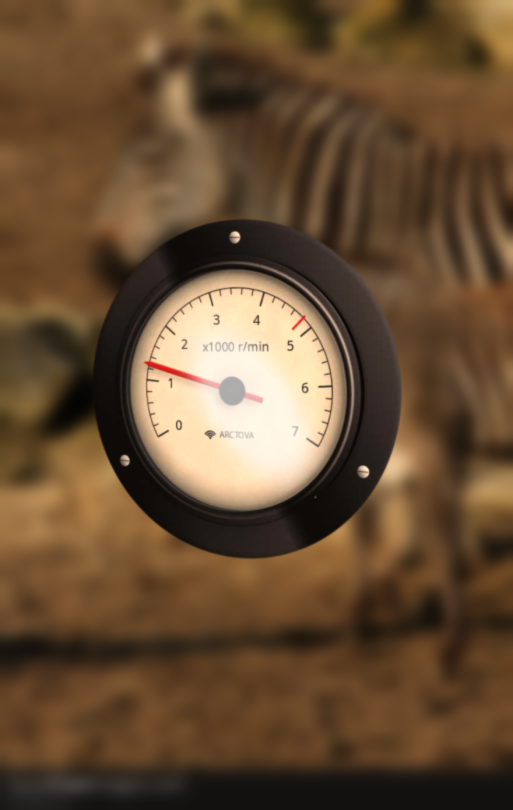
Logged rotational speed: 1300,rpm
